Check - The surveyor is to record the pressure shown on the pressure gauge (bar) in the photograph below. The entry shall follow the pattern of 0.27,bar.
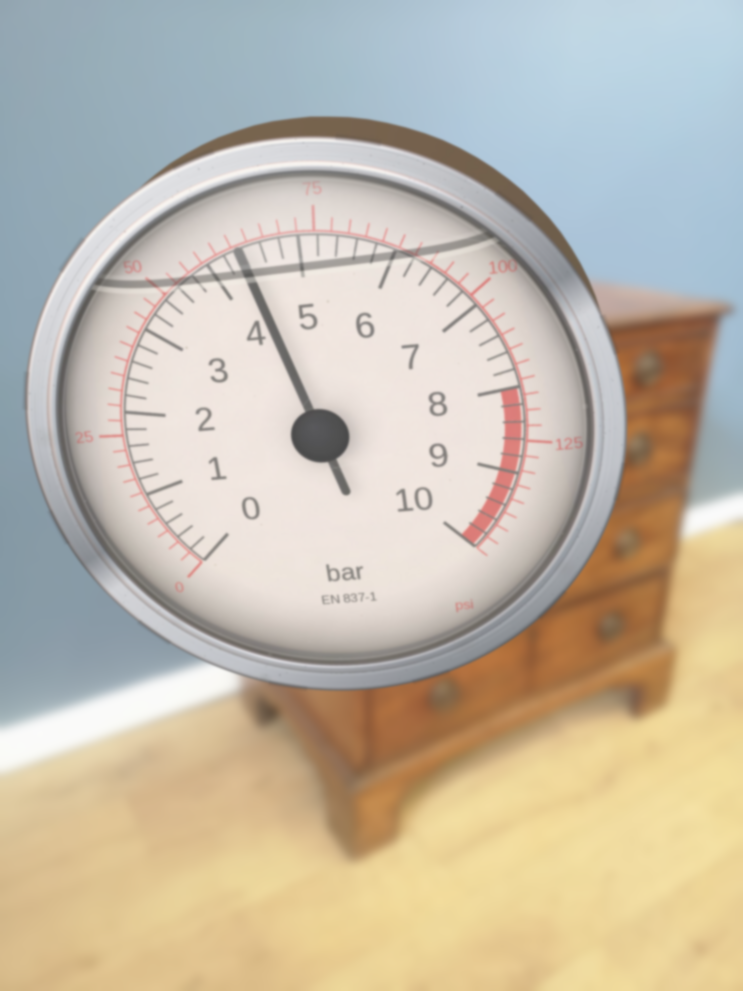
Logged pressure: 4.4,bar
